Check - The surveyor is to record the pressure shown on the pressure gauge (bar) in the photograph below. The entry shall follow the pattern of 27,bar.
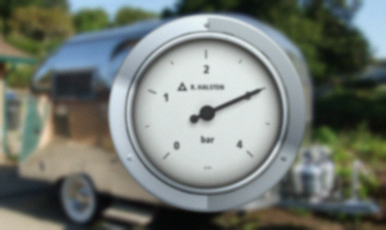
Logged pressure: 3,bar
